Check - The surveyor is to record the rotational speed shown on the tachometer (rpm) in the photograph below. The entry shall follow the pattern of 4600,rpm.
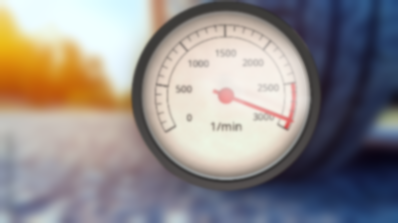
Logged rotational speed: 2900,rpm
